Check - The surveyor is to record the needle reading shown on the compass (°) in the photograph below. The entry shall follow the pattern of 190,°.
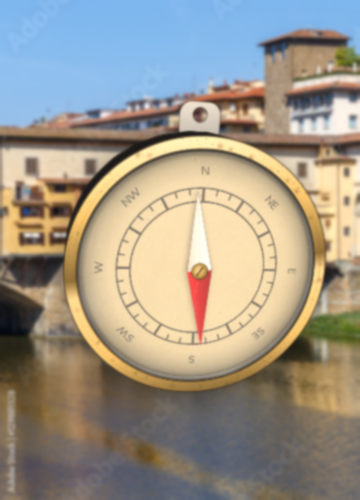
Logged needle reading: 175,°
